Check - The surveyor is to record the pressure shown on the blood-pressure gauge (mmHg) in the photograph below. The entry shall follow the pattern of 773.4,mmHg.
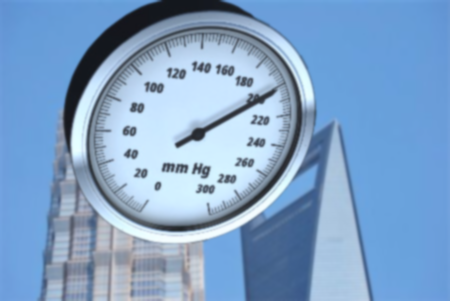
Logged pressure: 200,mmHg
